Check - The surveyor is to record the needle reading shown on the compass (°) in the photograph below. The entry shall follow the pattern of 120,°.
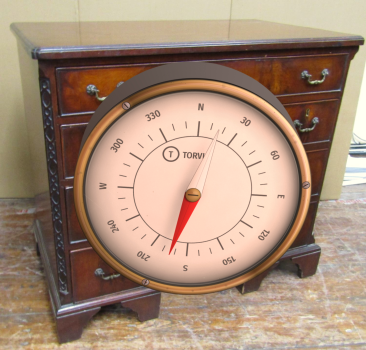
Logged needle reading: 195,°
